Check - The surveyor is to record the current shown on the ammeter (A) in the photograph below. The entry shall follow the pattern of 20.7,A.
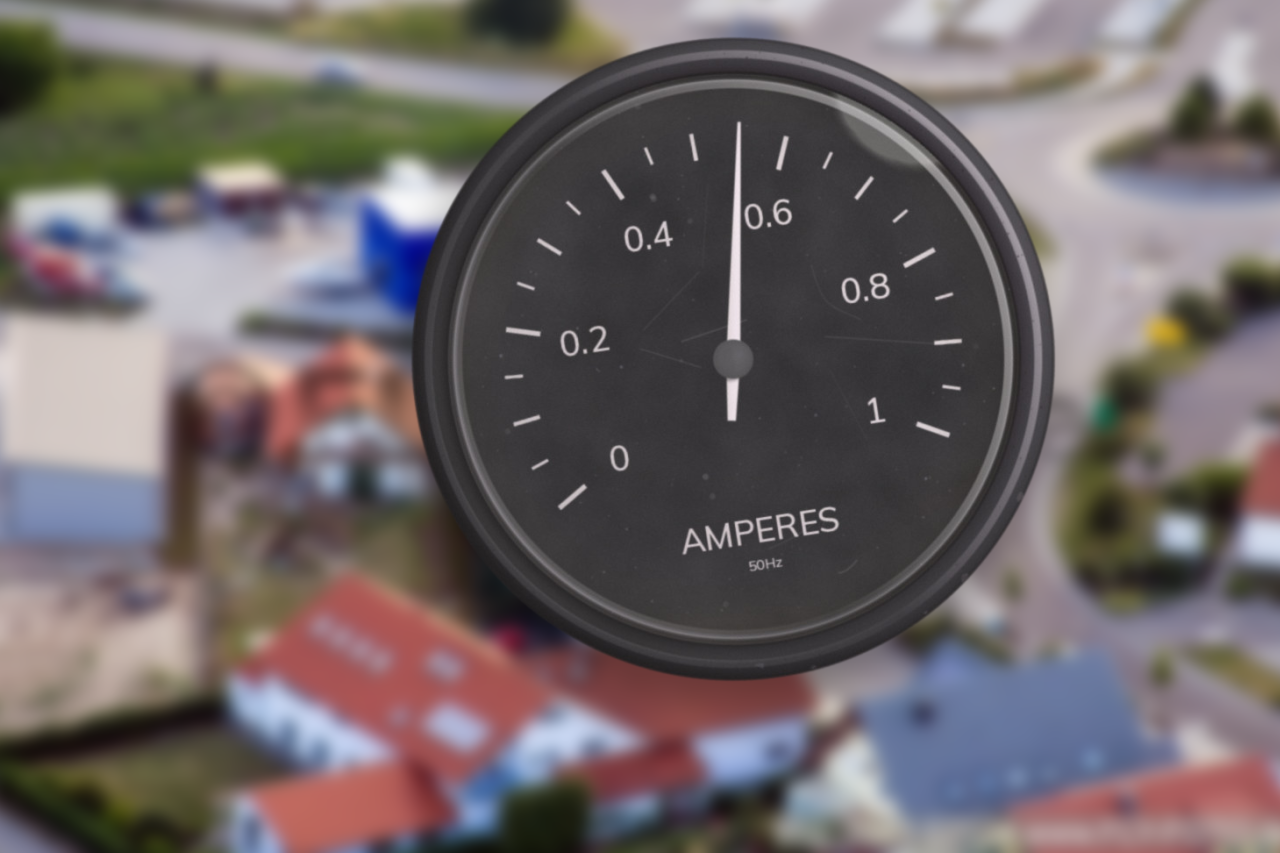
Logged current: 0.55,A
